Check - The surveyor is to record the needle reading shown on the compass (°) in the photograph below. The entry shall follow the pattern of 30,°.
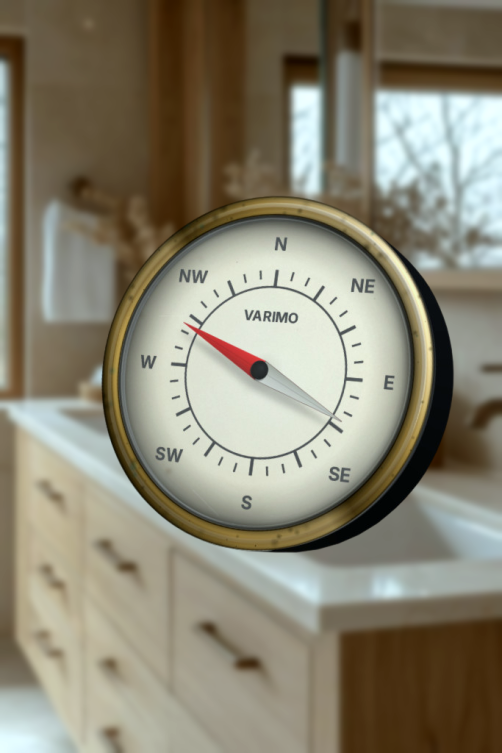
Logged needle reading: 295,°
